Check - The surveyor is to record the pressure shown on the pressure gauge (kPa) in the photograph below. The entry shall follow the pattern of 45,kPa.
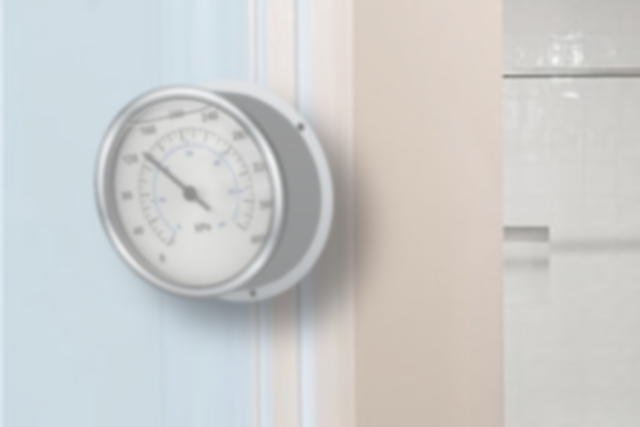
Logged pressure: 140,kPa
